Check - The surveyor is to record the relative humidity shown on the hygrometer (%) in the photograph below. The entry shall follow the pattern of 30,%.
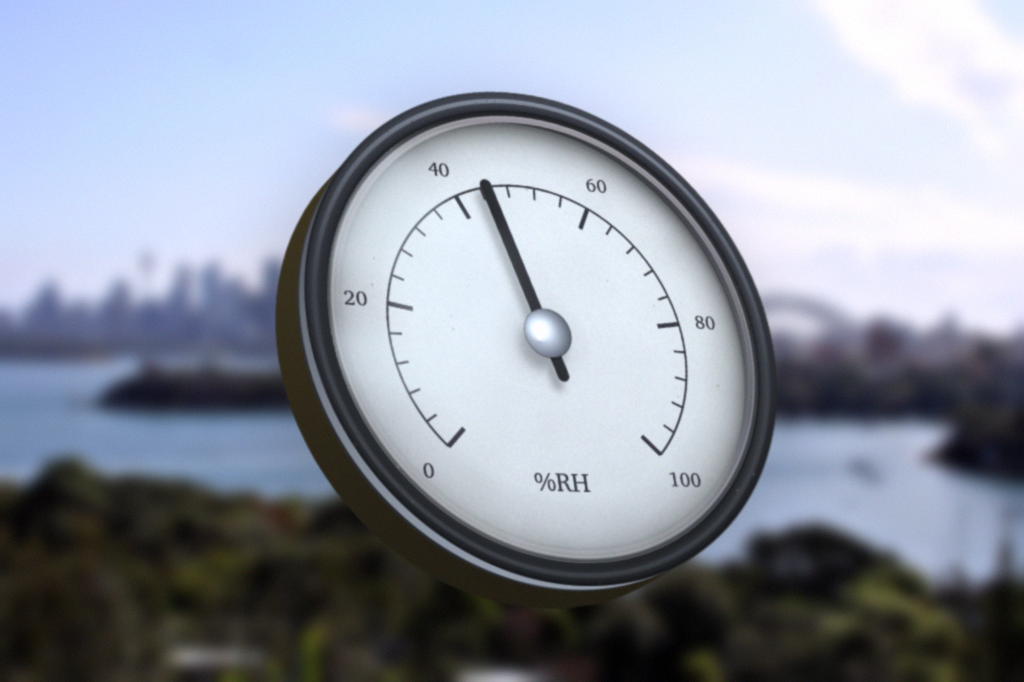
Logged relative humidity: 44,%
